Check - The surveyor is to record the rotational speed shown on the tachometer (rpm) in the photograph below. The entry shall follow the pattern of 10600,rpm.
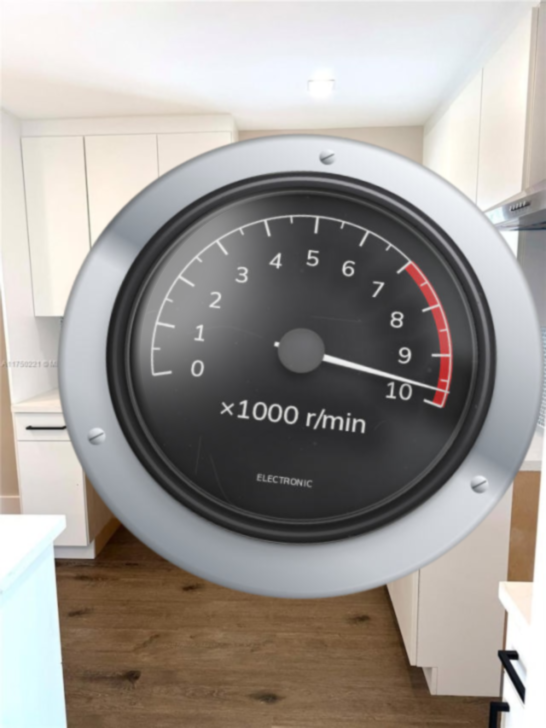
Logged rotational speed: 9750,rpm
